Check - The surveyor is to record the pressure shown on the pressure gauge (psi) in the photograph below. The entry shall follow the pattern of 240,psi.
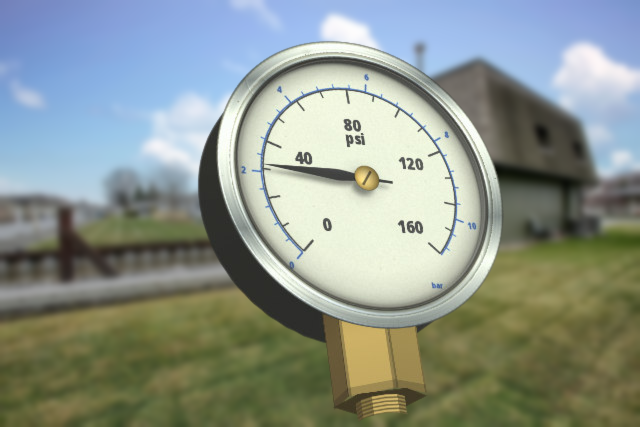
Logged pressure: 30,psi
